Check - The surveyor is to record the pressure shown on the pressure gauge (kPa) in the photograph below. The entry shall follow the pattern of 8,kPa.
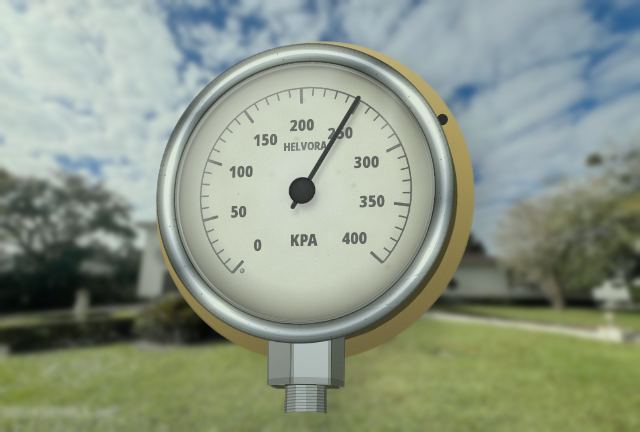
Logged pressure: 250,kPa
